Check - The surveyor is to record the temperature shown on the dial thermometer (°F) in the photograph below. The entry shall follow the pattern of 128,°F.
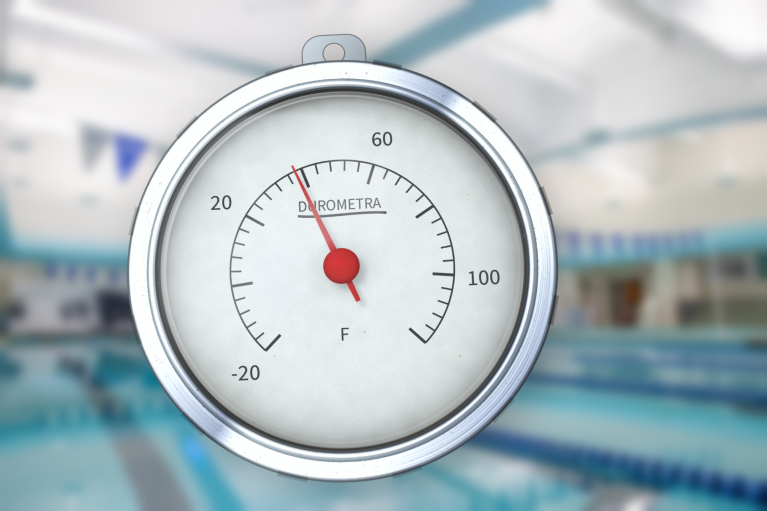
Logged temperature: 38,°F
